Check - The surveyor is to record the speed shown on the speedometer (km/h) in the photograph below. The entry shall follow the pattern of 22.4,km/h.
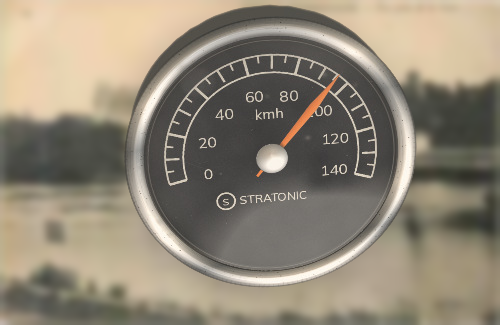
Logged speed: 95,km/h
